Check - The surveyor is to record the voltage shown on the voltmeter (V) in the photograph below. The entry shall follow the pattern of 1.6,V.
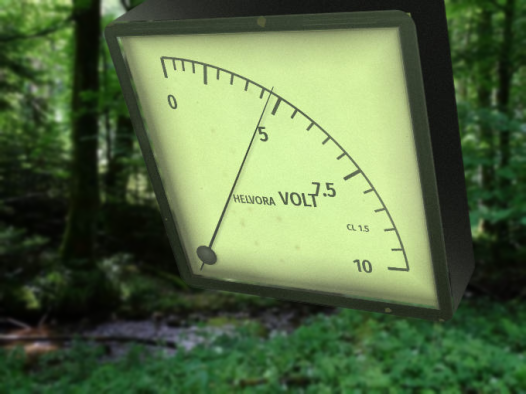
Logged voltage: 4.75,V
